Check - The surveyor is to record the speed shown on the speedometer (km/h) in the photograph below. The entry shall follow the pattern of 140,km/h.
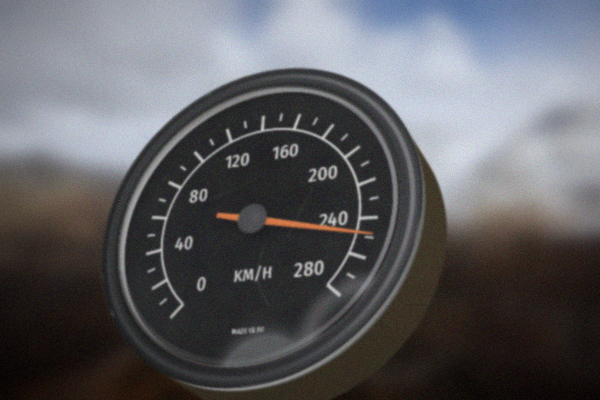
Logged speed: 250,km/h
